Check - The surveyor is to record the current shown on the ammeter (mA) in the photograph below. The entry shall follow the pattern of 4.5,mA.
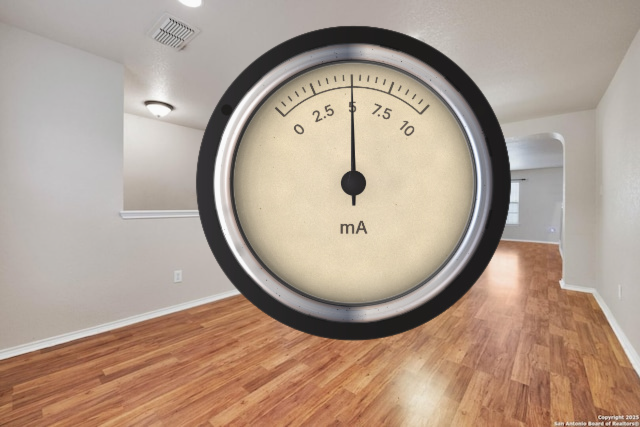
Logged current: 5,mA
